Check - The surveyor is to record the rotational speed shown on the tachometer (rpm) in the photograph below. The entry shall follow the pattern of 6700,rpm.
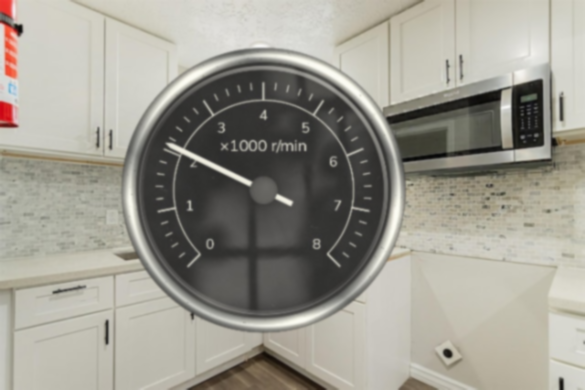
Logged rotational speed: 2100,rpm
